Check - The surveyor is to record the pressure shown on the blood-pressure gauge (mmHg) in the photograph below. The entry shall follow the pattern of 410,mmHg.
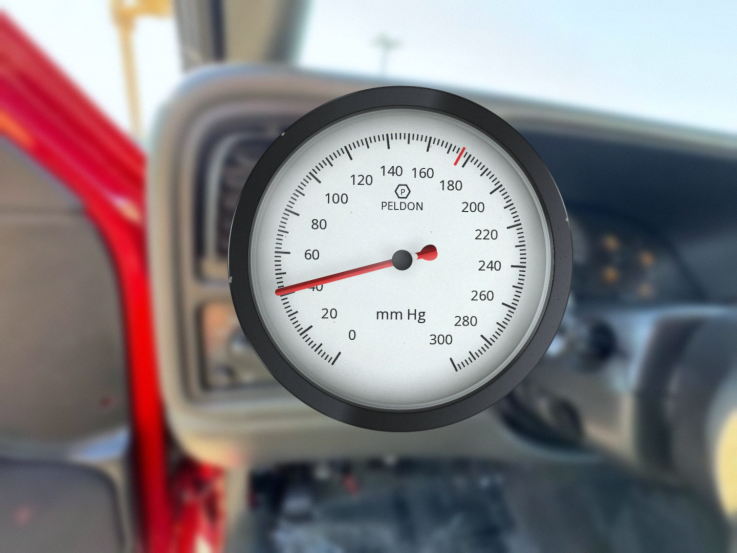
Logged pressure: 42,mmHg
